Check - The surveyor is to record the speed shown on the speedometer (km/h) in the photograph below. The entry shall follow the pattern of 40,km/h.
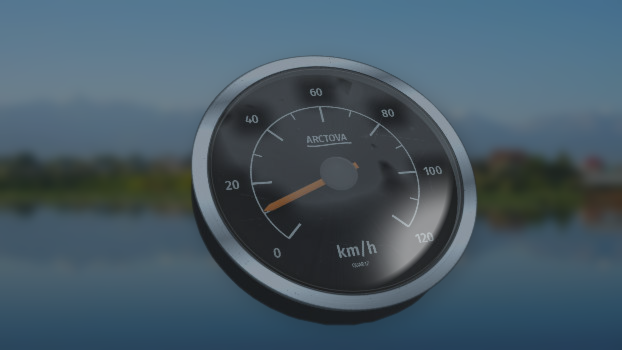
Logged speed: 10,km/h
